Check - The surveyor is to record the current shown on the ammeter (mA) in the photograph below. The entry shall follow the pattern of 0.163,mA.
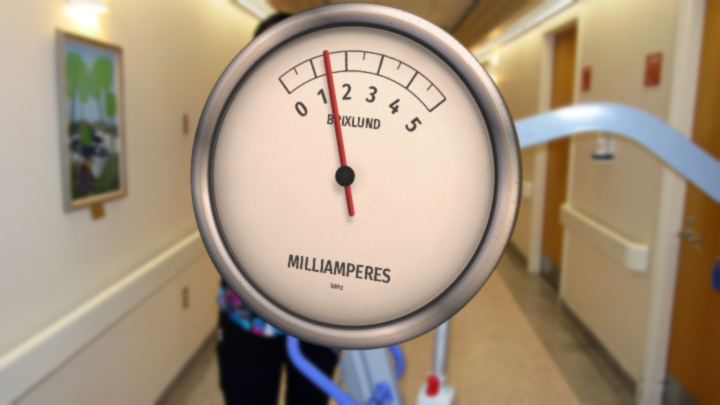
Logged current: 1.5,mA
